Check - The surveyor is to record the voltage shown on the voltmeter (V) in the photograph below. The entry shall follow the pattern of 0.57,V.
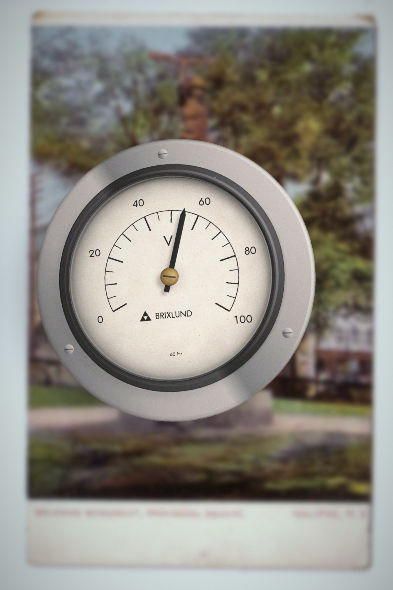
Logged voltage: 55,V
